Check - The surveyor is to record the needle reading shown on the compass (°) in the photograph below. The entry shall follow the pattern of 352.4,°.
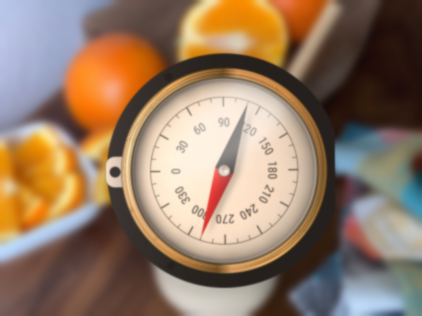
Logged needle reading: 290,°
